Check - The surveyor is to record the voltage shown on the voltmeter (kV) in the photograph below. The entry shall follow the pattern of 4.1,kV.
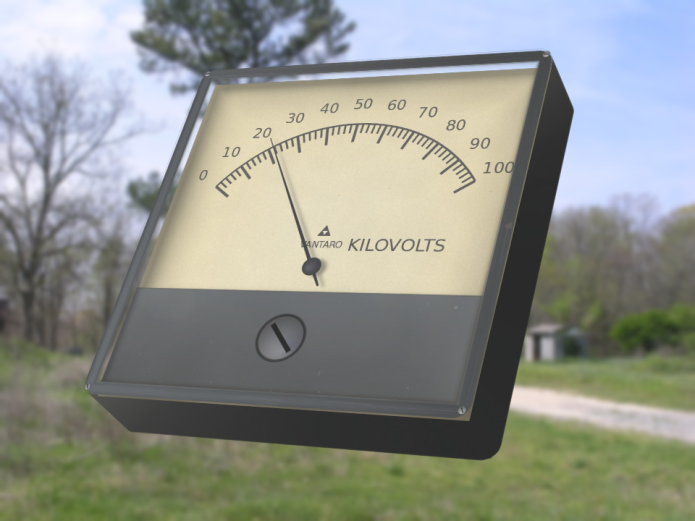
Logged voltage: 22,kV
